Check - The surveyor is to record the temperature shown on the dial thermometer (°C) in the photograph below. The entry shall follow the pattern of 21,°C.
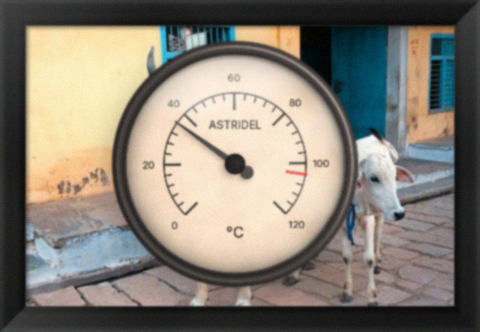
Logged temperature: 36,°C
